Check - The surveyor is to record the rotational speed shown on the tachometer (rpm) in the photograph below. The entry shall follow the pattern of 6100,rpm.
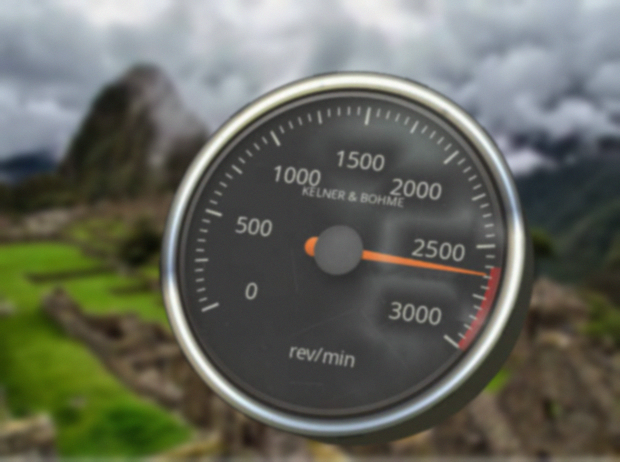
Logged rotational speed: 2650,rpm
